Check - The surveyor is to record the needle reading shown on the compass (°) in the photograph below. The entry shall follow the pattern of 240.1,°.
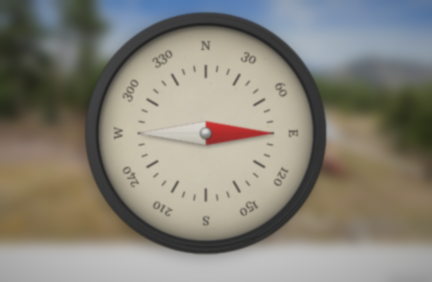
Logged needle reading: 90,°
